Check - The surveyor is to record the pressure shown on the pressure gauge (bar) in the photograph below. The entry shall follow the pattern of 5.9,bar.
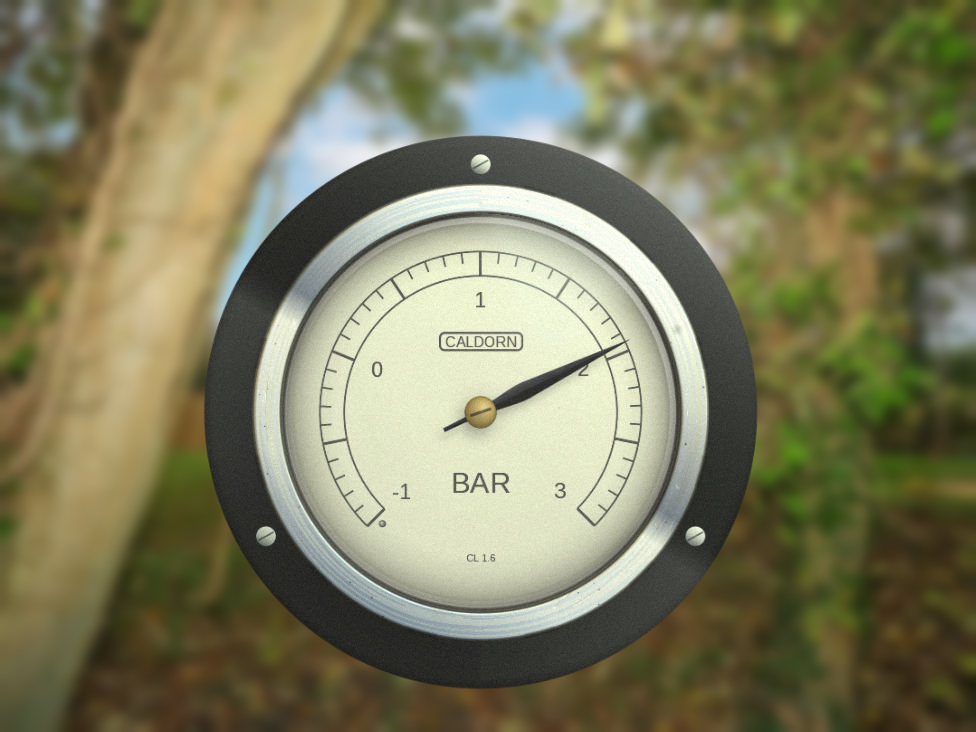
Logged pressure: 1.95,bar
